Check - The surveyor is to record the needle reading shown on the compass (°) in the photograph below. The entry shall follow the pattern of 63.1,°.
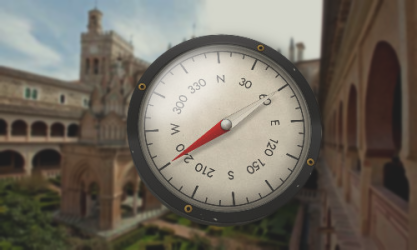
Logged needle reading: 240,°
